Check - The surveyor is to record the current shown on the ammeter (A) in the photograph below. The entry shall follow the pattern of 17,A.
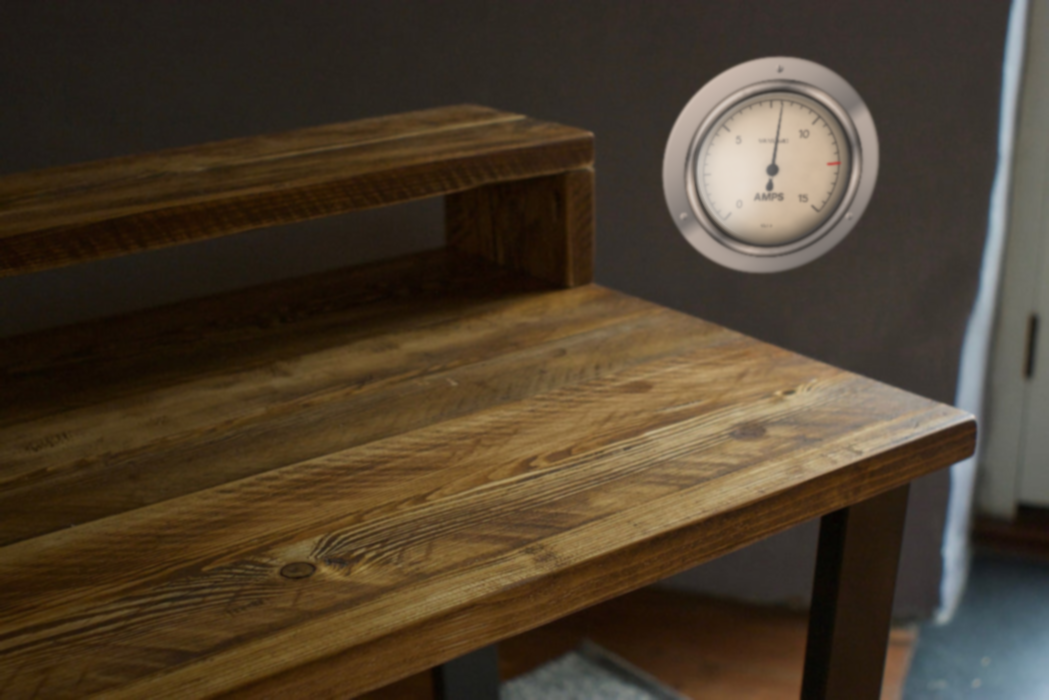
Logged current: 8,A
